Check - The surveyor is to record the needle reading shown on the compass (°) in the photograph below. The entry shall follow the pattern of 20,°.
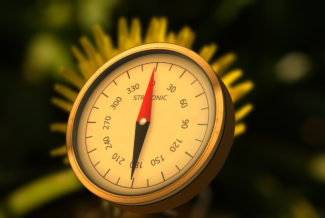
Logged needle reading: 0,°
